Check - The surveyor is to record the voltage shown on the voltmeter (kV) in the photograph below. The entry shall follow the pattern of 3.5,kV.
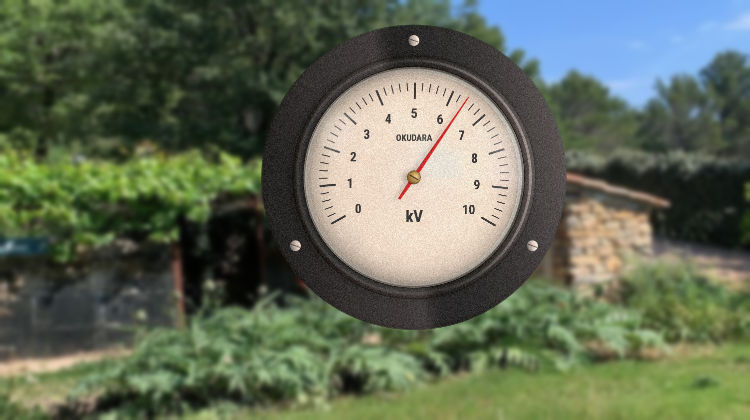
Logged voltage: 6.4,kV
